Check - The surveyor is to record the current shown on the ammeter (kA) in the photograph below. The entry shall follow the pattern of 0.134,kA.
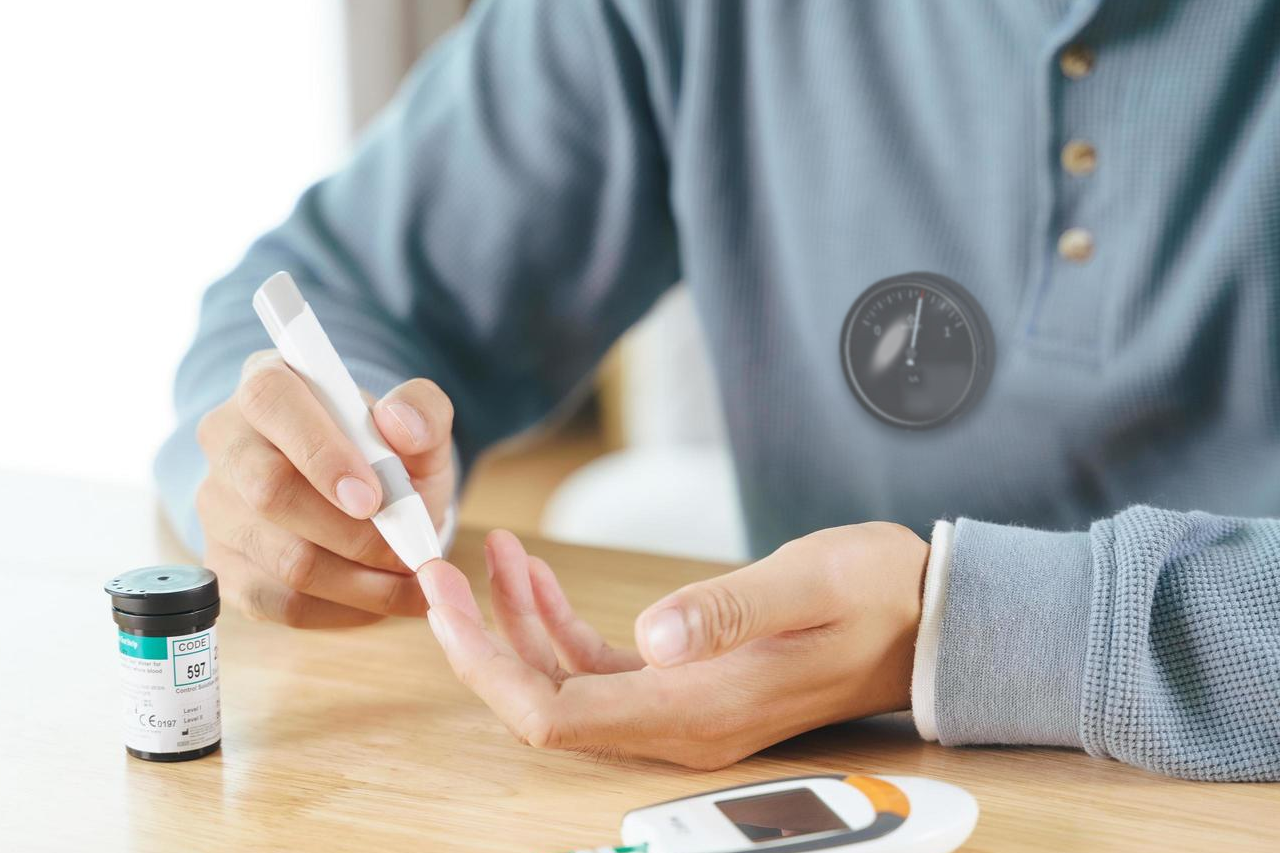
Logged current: 0.6,kA
